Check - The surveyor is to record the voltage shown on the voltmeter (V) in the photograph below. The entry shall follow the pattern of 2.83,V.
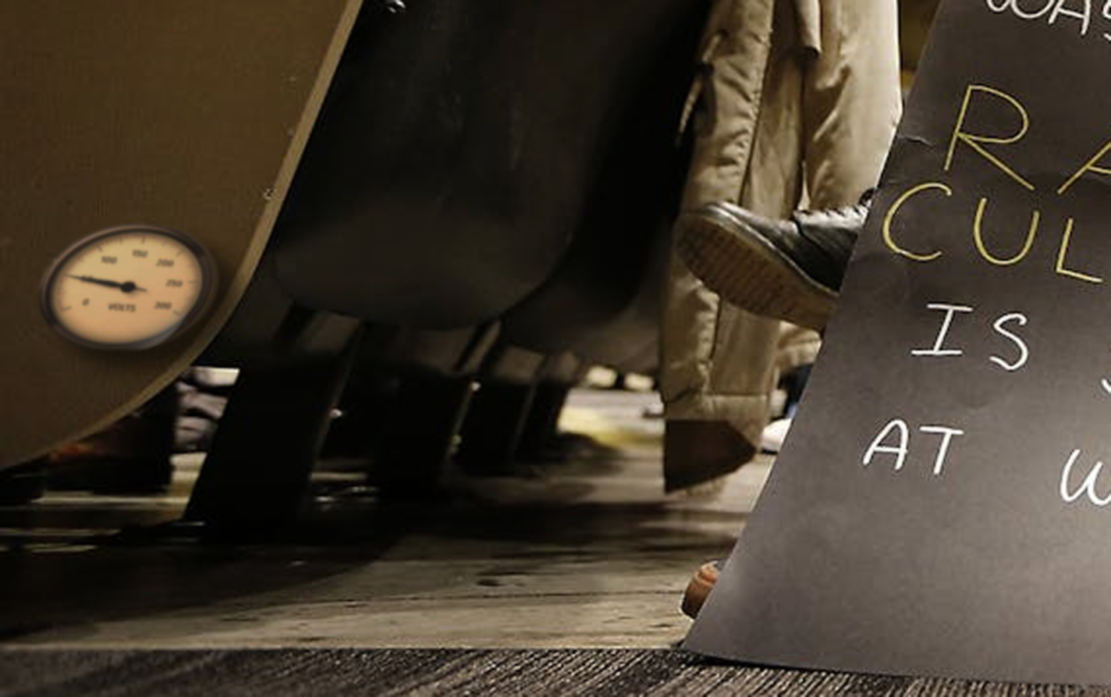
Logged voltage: 50,V
